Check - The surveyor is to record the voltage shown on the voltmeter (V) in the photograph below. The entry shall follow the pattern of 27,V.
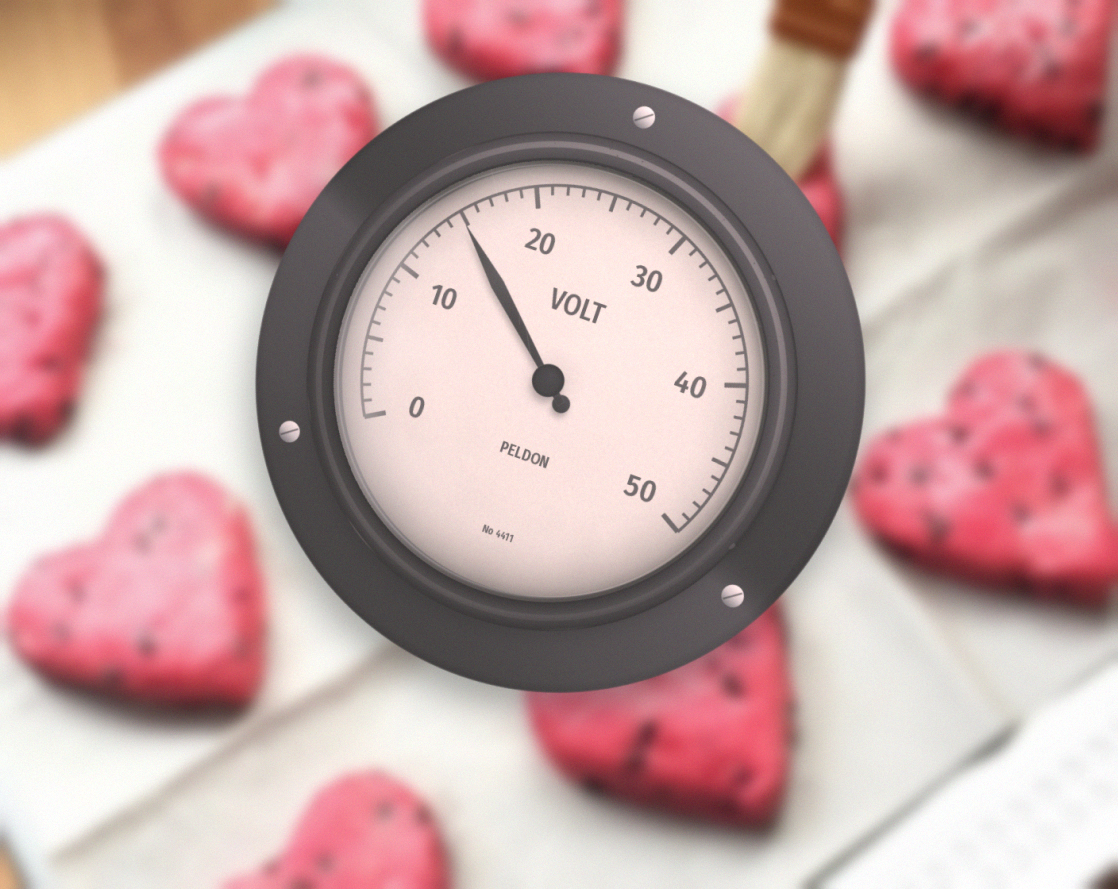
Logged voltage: 15,V
